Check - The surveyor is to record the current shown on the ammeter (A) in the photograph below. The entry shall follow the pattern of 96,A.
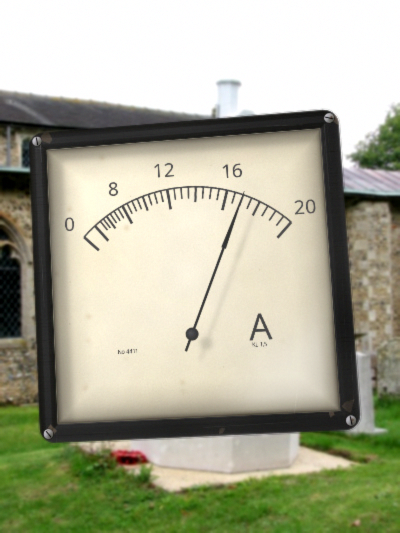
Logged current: 17,A
